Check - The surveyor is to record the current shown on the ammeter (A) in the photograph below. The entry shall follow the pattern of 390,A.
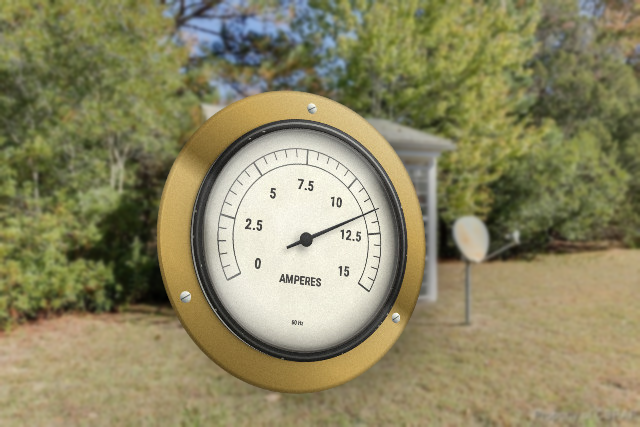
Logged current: 11.5,A
